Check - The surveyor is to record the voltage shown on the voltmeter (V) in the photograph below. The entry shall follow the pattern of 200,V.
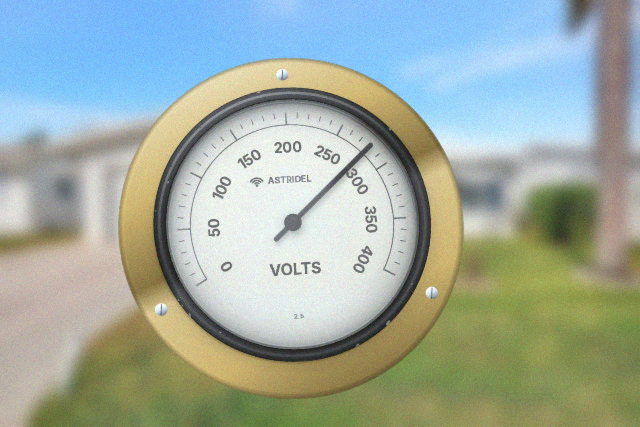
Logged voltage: 280,V
